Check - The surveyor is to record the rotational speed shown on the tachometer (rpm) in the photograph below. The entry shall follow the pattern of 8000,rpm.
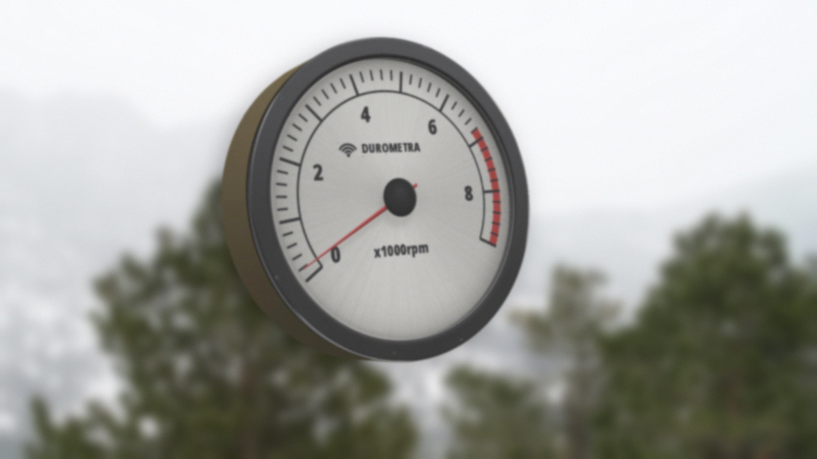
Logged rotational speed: 200,rpm
